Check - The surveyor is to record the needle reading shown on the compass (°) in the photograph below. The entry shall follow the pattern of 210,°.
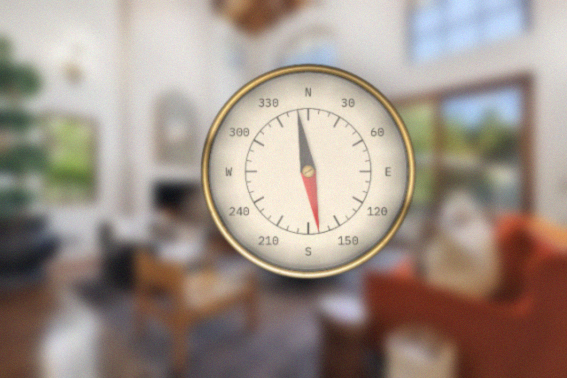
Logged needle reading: 170,°
